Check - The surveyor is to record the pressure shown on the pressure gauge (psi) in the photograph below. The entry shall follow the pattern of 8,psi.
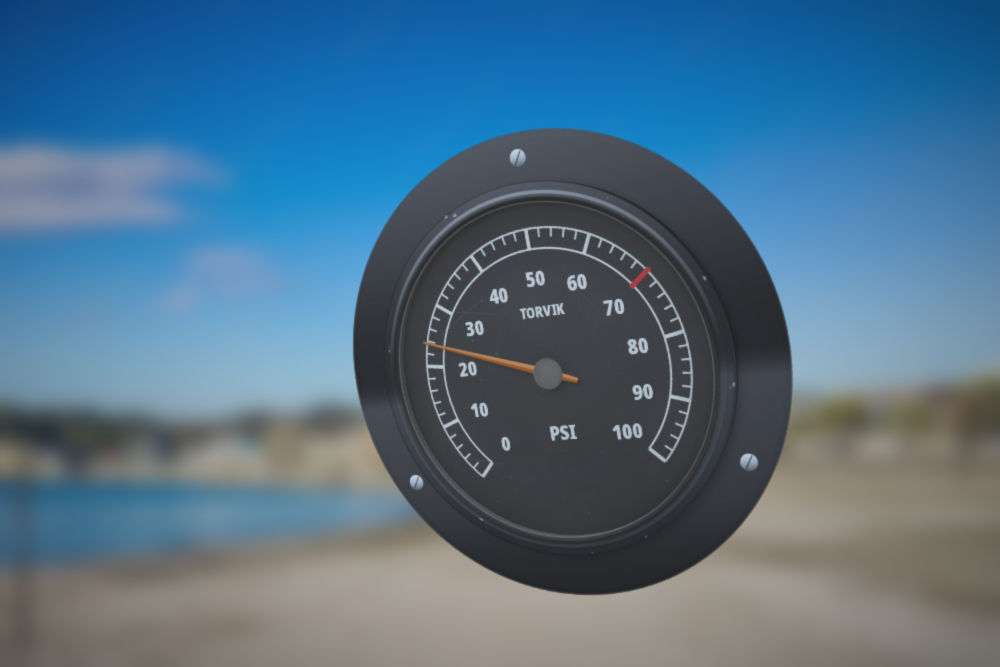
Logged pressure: 24,psi
